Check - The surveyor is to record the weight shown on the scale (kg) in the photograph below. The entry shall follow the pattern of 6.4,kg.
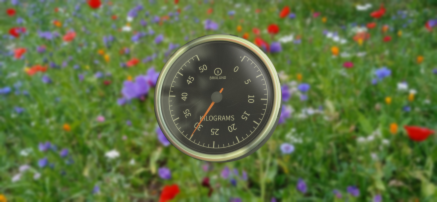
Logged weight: 30,kg
